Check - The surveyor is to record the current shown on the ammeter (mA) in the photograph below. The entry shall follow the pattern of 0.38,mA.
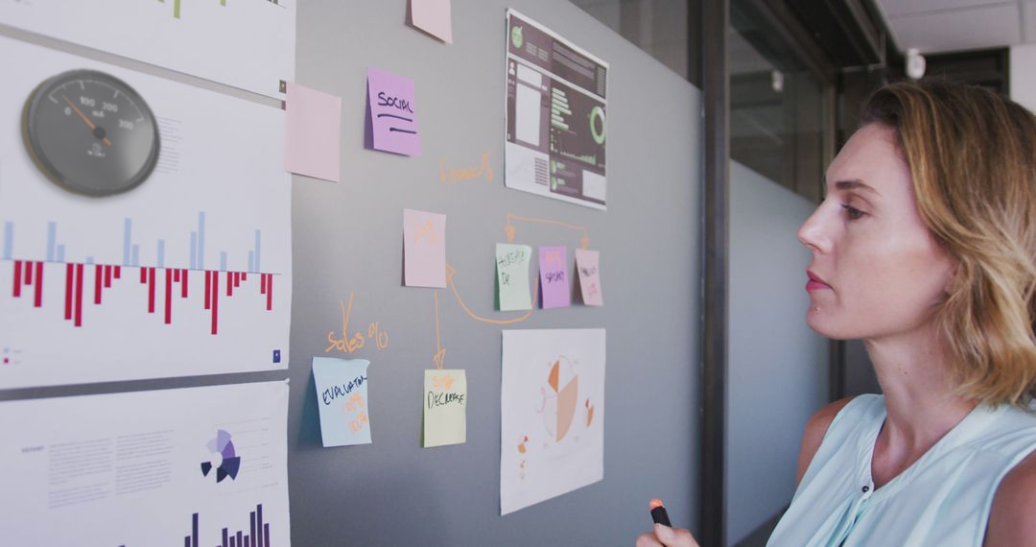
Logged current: 25,mA
